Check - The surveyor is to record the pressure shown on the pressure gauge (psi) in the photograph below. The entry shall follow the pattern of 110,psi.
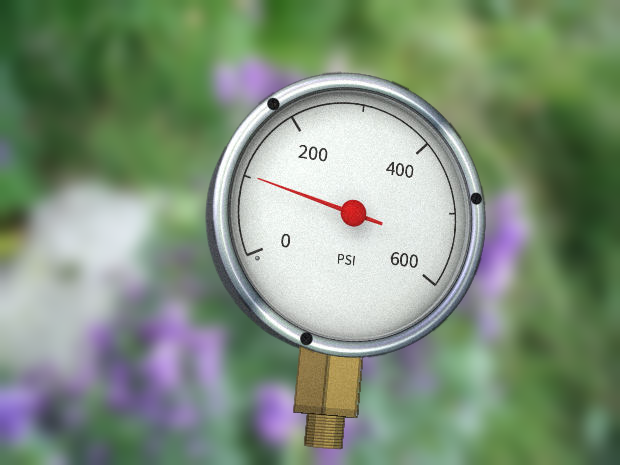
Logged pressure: 100,psi
